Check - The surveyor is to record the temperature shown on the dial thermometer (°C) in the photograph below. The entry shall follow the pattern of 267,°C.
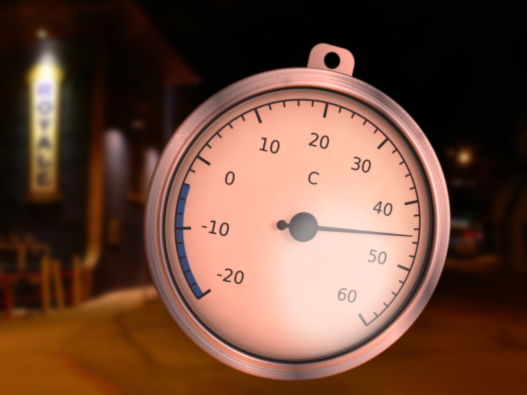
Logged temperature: 45,°C
